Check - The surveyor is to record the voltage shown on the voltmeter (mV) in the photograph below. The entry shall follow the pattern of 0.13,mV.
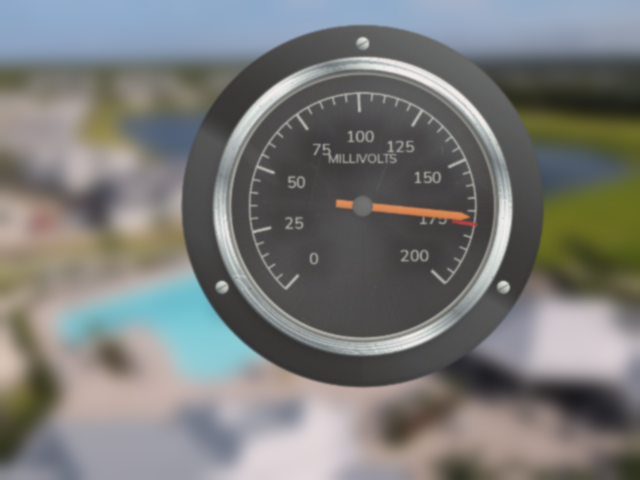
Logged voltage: 172.5,mV
